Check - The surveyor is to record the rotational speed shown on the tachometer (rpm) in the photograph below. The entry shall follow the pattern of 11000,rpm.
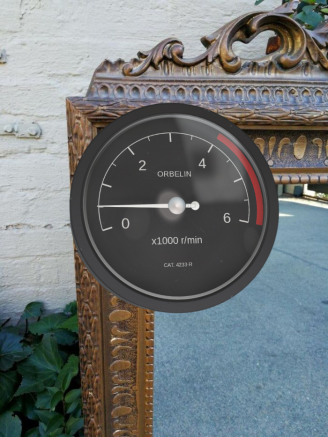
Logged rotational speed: 500,rpm
